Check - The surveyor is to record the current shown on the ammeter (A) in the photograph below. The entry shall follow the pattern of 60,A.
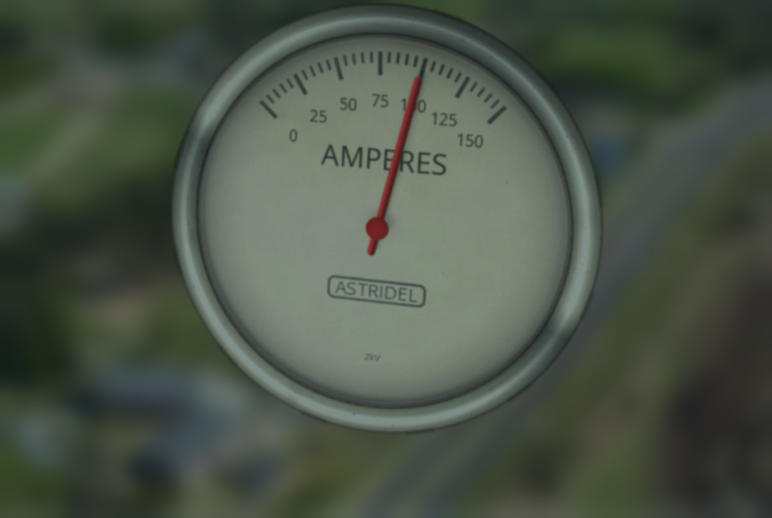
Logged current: 100,A
